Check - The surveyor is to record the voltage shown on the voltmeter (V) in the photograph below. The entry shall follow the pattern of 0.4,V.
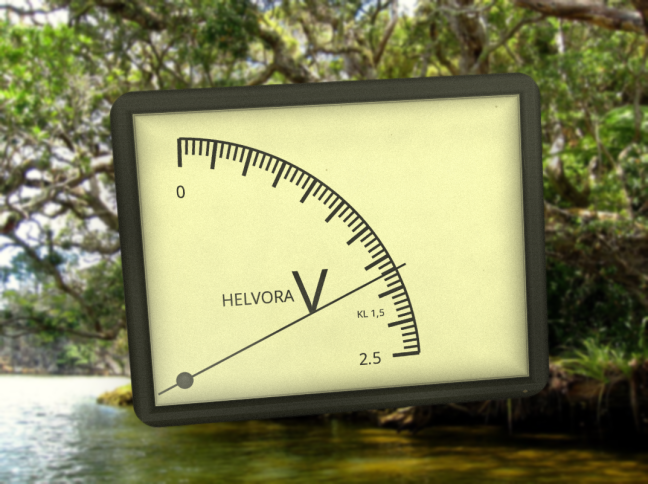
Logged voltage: 1.85,V
